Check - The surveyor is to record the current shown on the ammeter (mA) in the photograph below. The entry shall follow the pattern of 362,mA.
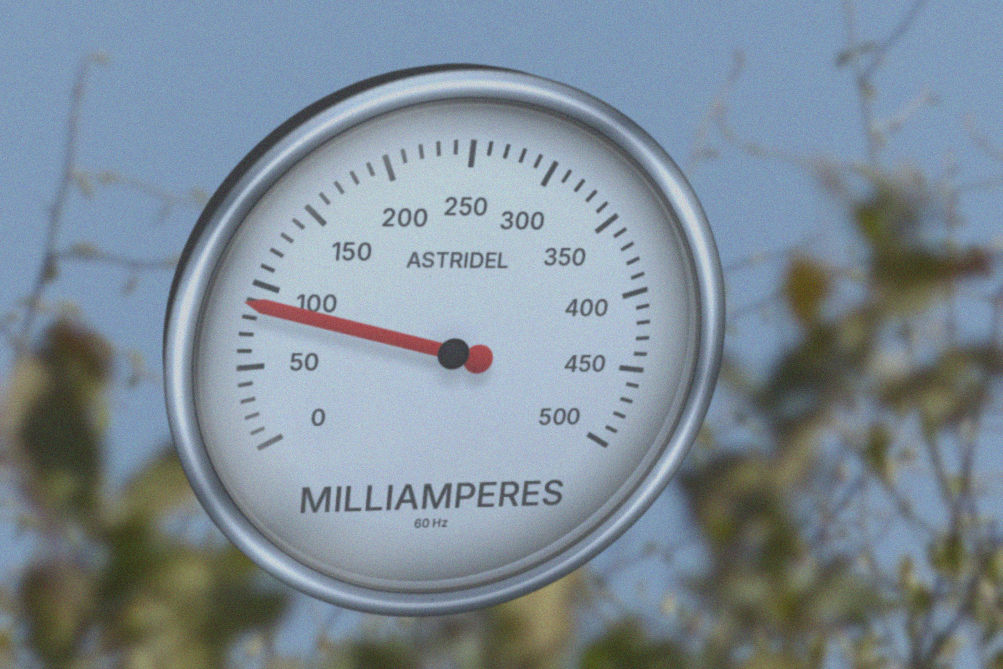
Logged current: 90,mA
